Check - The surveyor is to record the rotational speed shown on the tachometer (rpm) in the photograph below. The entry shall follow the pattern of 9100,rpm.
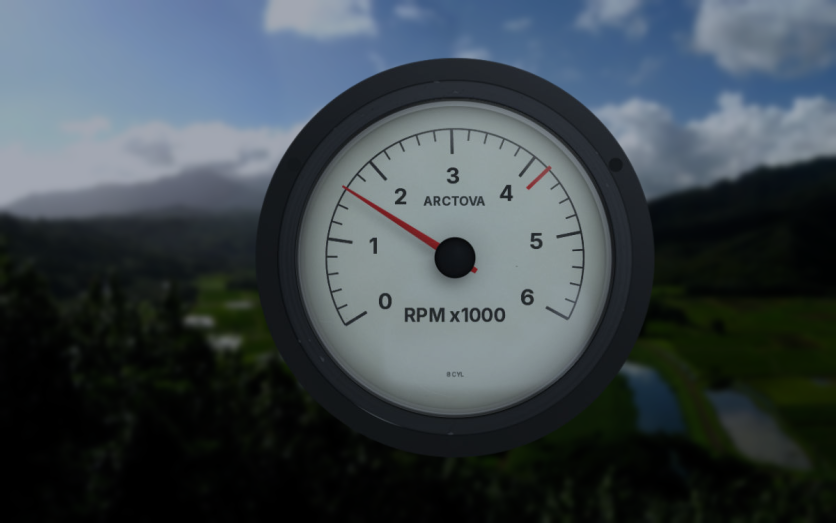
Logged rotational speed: 1600,rpm
